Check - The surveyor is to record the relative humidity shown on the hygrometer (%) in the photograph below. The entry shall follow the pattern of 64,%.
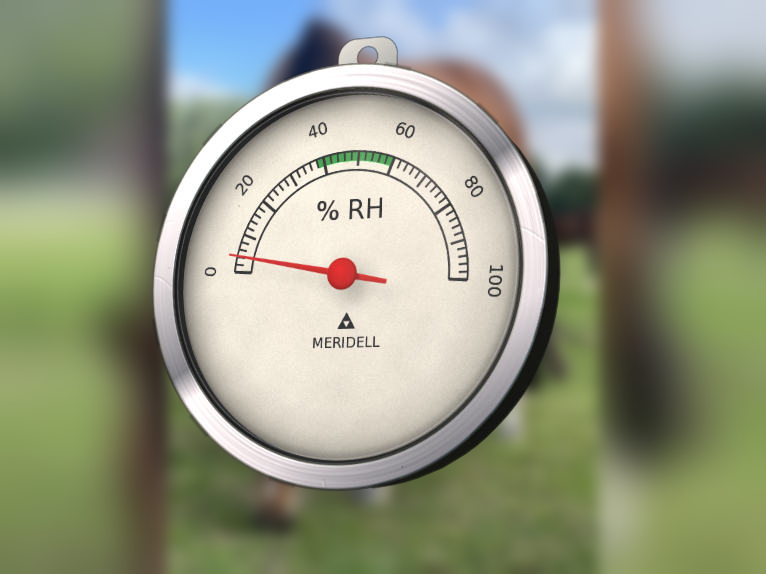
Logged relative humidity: 4,%
